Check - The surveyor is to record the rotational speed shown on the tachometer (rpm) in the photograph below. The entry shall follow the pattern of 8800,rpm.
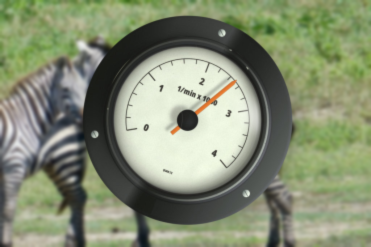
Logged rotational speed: 2500,rpm
